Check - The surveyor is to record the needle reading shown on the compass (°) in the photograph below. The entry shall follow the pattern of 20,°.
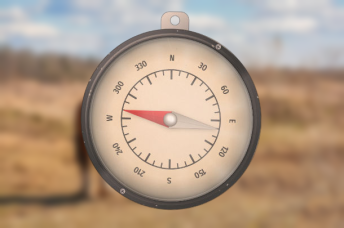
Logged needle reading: 280,°
